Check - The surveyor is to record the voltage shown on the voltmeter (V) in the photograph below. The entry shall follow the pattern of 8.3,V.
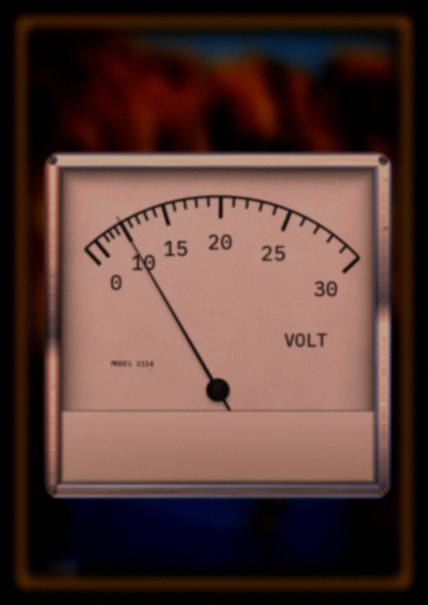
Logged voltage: 10,V
